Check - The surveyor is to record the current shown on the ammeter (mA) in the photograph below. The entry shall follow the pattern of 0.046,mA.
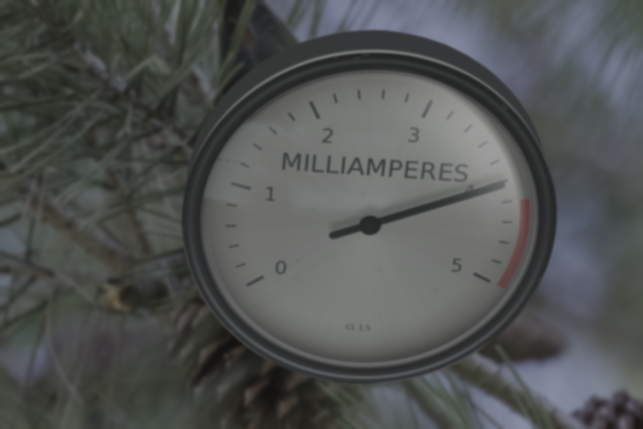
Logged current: 4,mA
